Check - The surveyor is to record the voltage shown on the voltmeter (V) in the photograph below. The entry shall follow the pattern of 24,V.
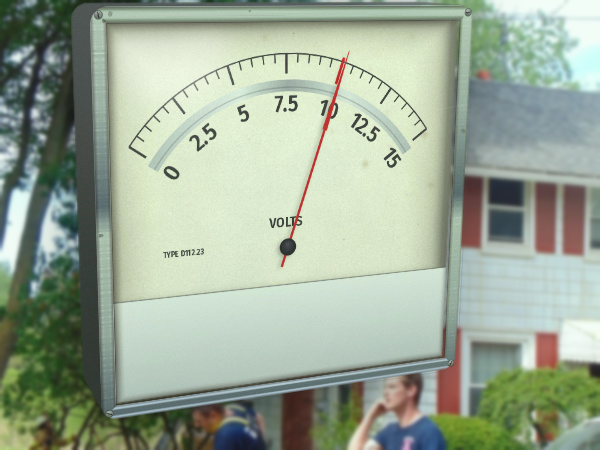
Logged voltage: 10,V
